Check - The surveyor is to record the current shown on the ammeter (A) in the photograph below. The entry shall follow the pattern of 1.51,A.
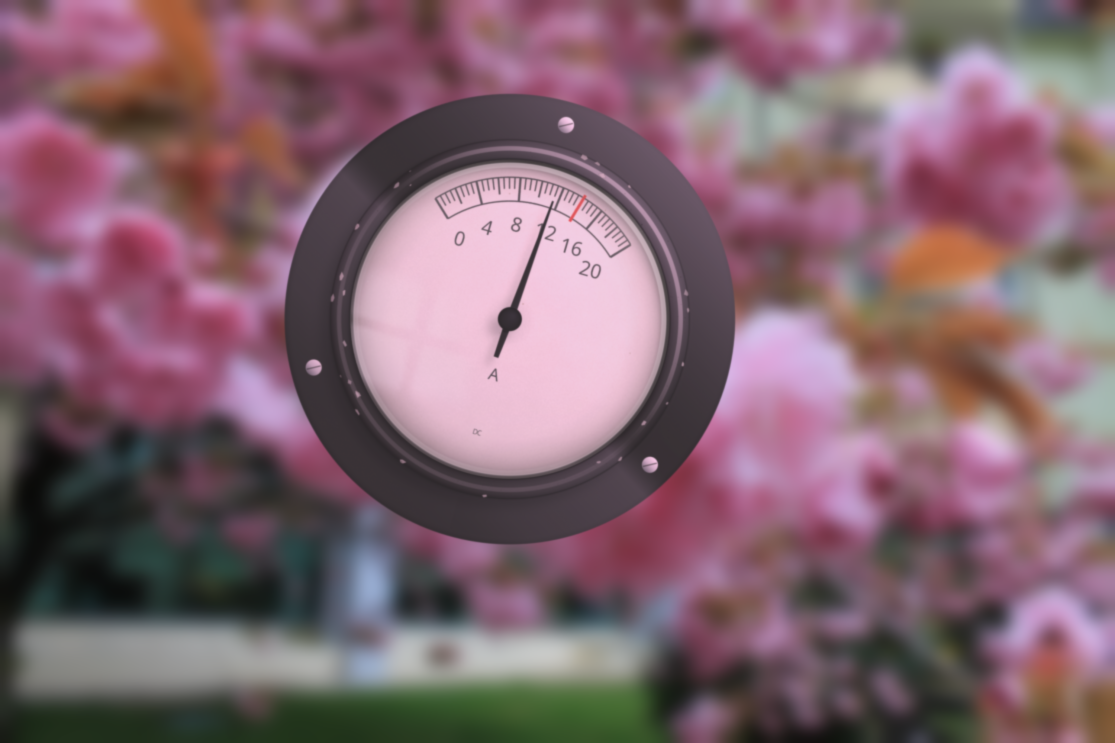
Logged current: 11.5,A
